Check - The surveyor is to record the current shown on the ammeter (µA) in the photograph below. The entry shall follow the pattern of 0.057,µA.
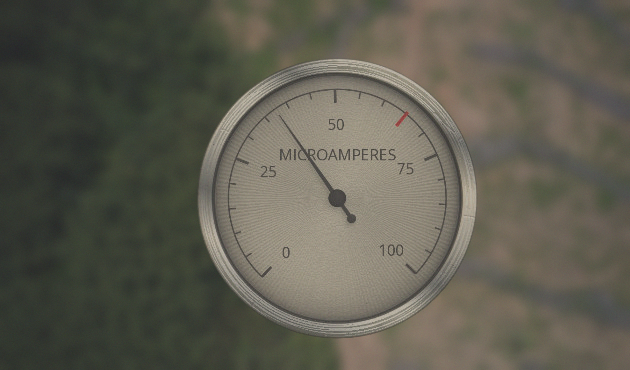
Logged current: 37.5,µA
